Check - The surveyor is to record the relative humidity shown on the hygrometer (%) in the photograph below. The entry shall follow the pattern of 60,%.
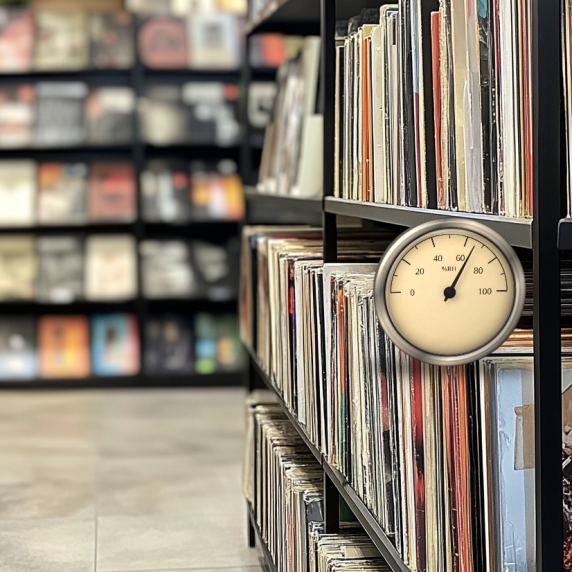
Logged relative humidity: 65,%
